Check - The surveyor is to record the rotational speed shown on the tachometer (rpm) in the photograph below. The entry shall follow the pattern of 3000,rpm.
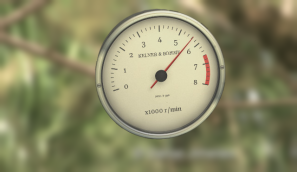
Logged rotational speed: 5600,rpm
